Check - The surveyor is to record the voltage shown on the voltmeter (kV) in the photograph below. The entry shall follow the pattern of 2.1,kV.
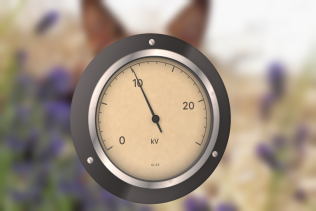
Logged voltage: 10,kV
